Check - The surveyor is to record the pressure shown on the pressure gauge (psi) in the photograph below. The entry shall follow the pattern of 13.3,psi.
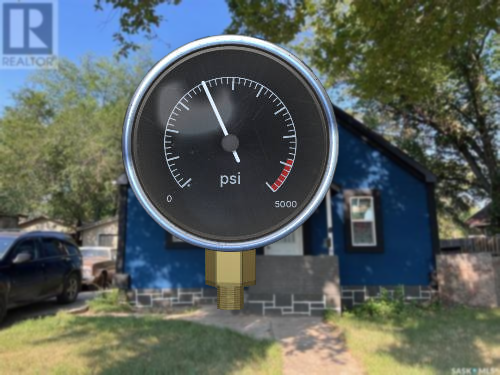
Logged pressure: 2000,psi
